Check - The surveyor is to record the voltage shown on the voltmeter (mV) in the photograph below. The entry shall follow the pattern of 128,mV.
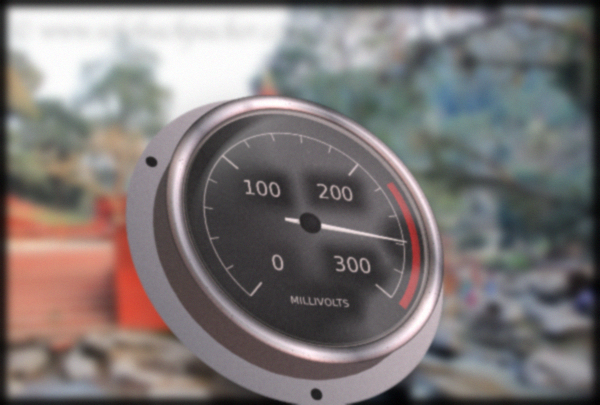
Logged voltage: 260,mV
